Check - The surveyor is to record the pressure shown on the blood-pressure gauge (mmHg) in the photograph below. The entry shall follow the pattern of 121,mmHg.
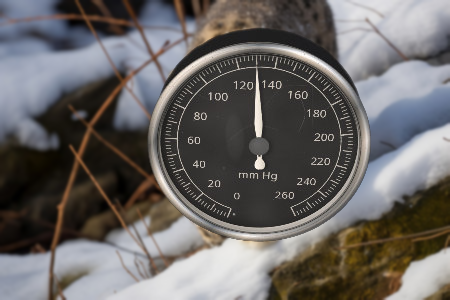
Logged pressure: 130,mmHg
